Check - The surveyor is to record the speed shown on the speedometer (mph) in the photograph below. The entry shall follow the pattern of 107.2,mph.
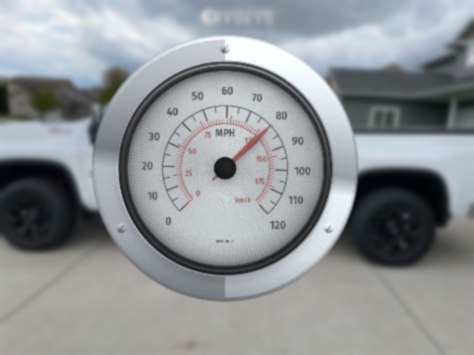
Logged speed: 80,mph
